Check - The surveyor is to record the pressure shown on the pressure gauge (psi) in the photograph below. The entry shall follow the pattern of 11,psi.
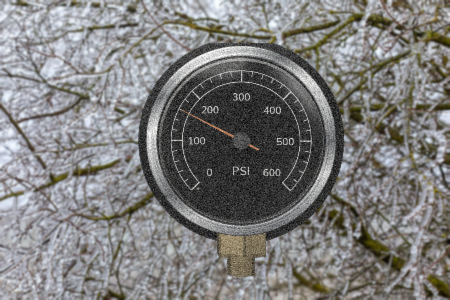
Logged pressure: 160,psi
